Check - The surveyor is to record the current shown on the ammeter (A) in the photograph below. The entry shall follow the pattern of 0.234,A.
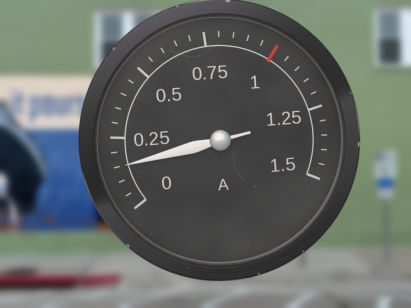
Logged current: 0.15,A
